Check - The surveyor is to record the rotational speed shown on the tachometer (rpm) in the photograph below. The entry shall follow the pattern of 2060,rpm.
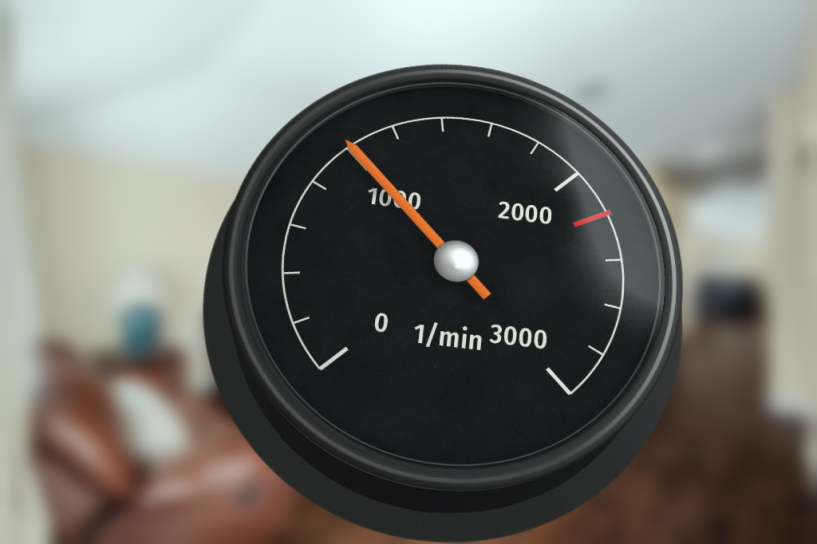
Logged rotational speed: 1000,rpm
